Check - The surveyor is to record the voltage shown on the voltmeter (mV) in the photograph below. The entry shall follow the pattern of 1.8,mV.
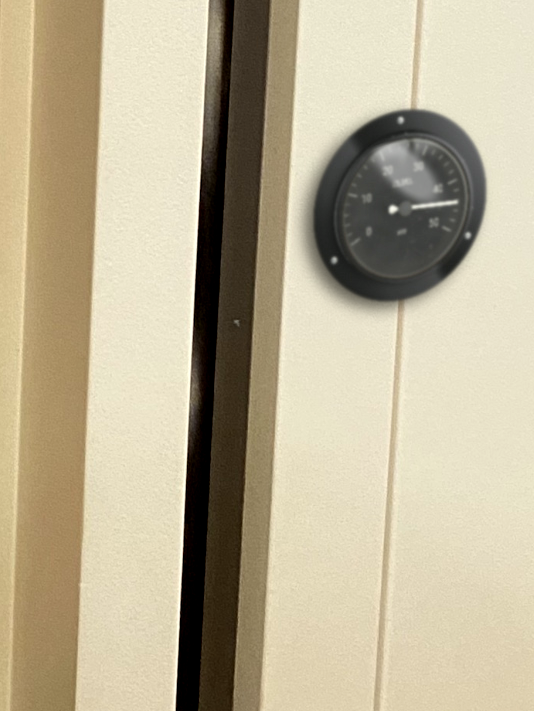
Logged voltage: 44,mV
